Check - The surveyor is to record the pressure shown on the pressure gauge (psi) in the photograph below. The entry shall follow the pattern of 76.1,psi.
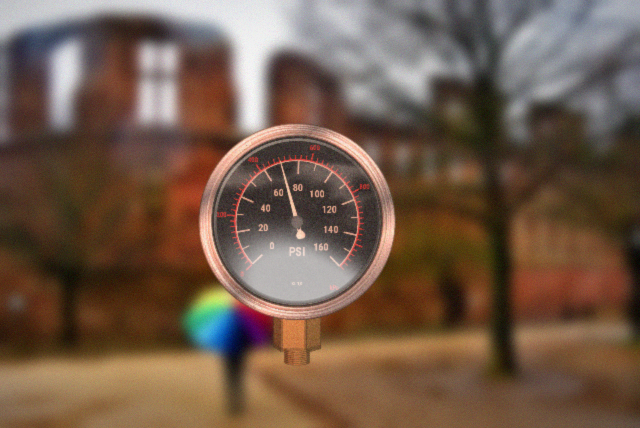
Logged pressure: 70,psi
